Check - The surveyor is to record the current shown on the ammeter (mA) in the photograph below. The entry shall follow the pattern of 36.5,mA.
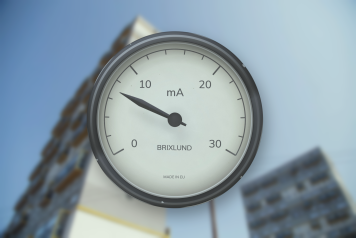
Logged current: 7,mA
